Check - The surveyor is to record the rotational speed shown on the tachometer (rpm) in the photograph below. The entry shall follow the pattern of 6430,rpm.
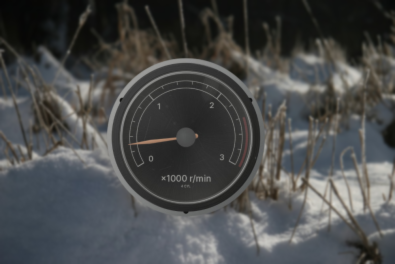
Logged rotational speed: 300,rpm
